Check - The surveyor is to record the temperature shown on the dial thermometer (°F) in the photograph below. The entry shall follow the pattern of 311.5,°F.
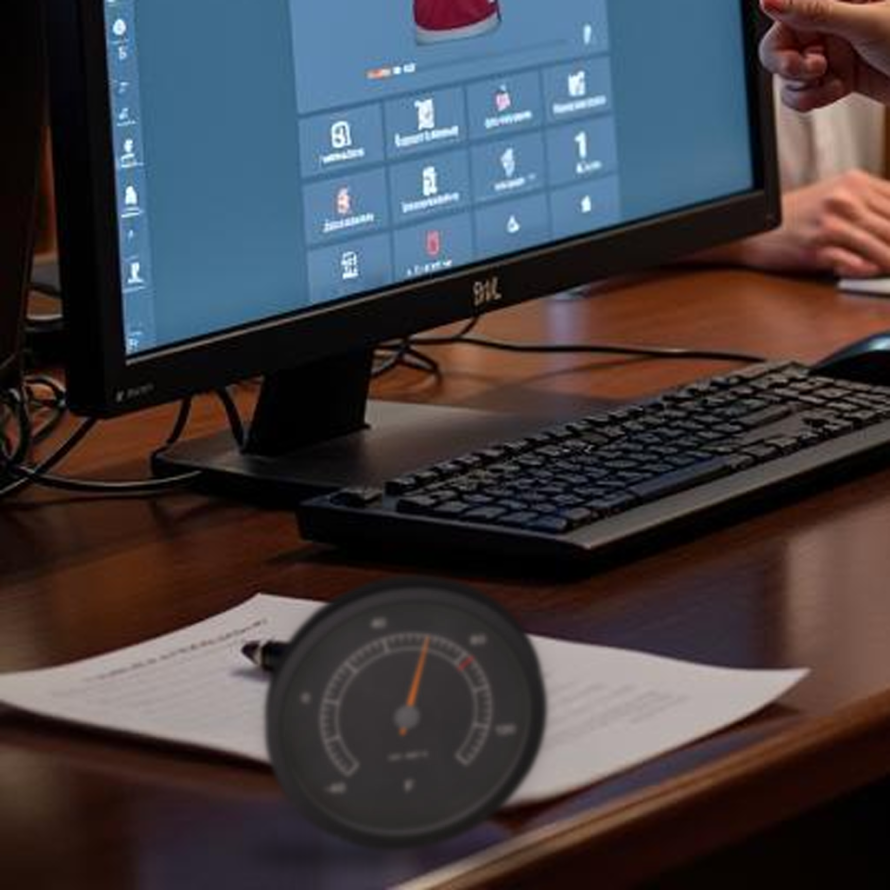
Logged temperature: 60,°F
